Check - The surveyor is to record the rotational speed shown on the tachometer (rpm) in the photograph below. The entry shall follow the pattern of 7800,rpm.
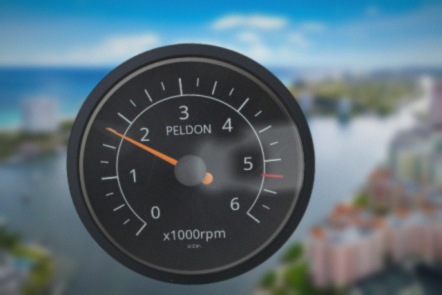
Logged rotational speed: 1750,rpm
